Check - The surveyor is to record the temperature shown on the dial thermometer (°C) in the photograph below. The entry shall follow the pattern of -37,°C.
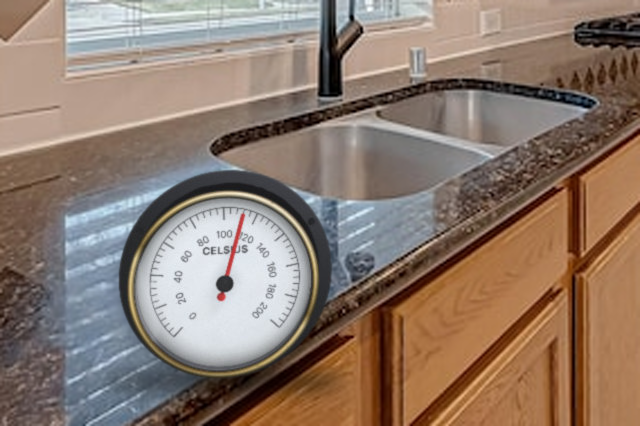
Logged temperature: 112,°C
